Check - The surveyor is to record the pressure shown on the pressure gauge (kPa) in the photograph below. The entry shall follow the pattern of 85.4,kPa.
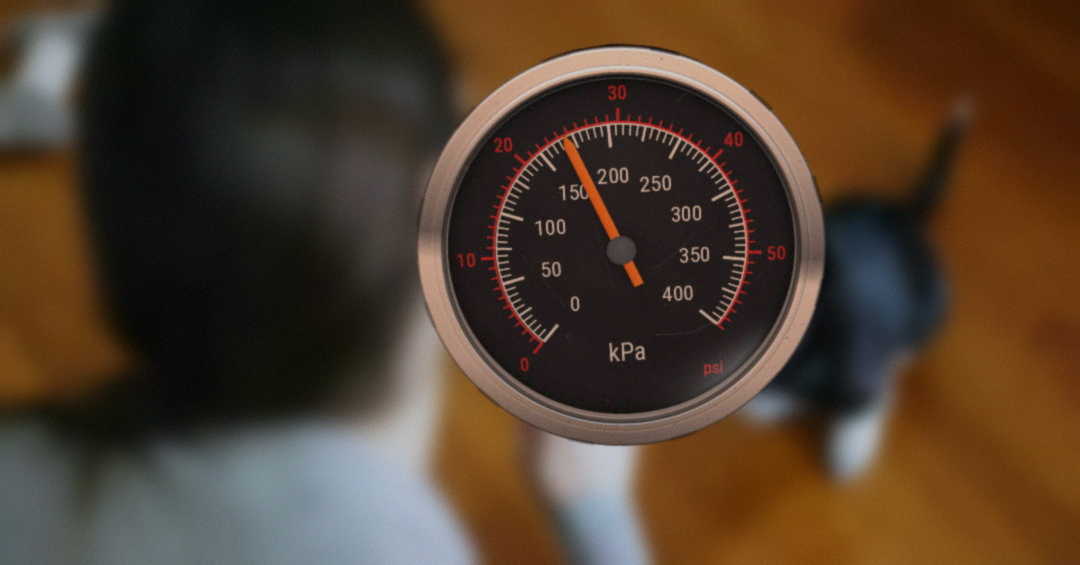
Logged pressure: 170,kPa
